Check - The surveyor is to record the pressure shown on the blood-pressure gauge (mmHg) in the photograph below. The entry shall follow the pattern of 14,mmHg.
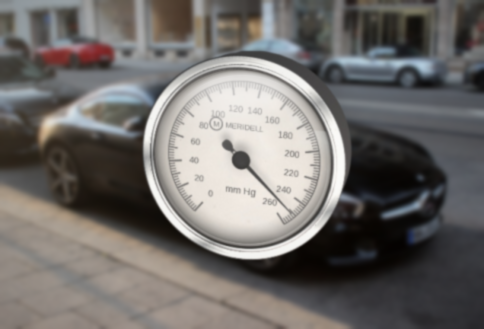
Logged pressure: 250,mmHg
